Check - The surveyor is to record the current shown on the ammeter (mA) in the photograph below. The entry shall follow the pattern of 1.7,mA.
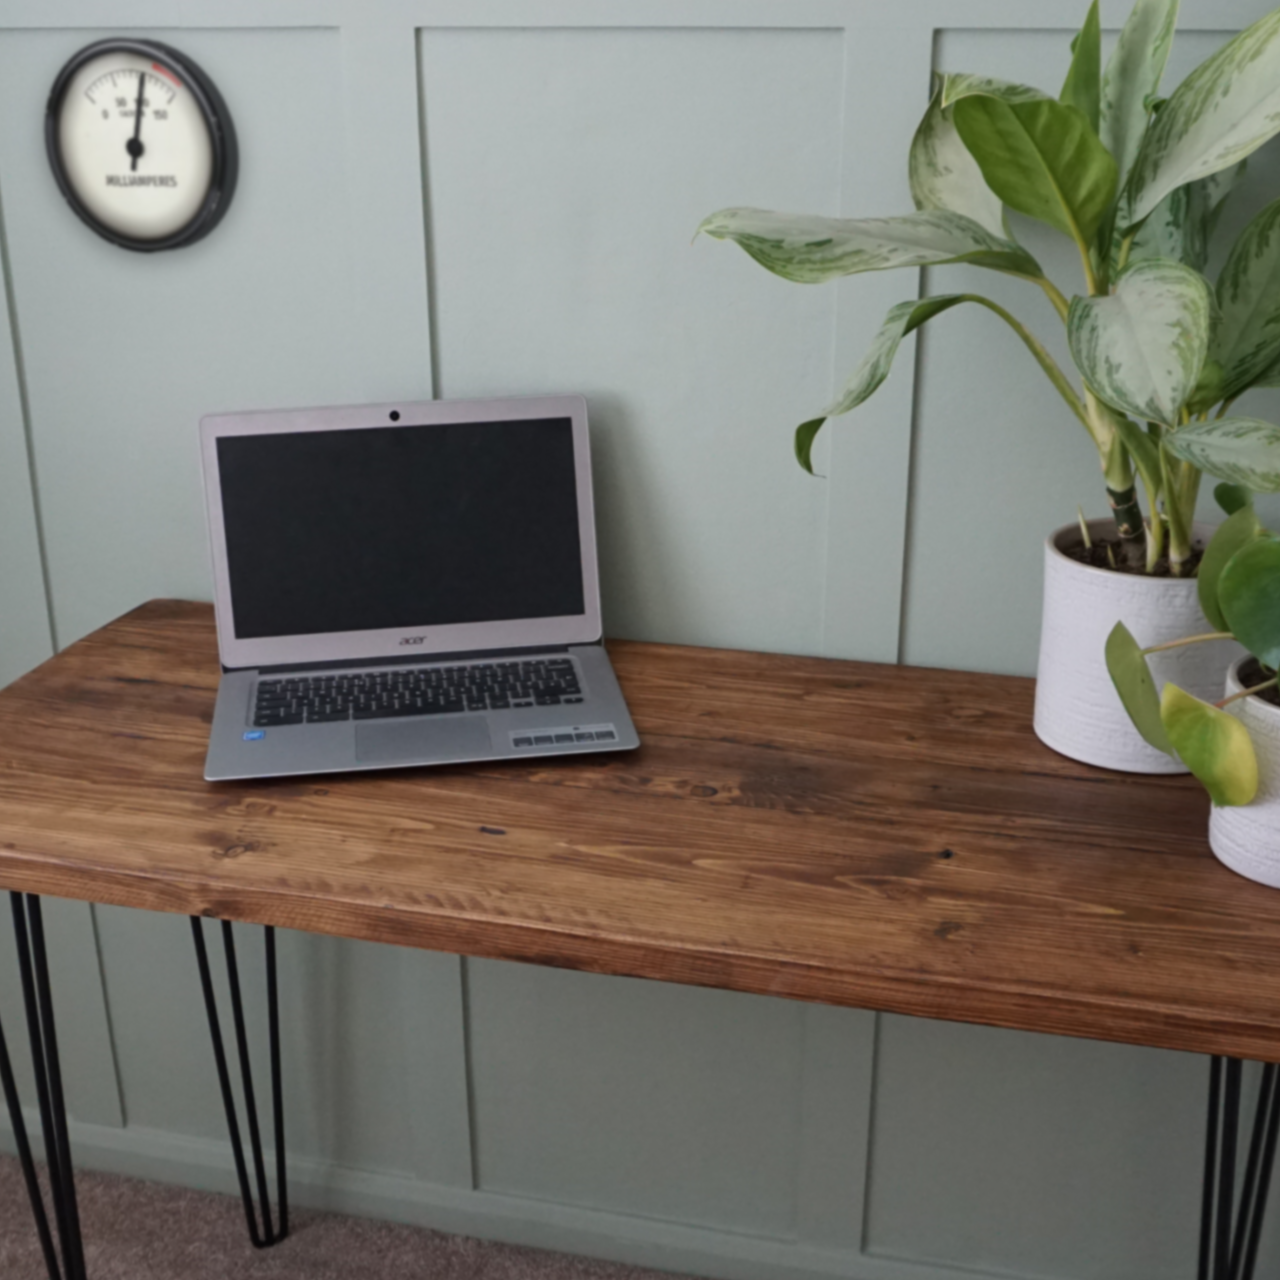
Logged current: 100,mA
